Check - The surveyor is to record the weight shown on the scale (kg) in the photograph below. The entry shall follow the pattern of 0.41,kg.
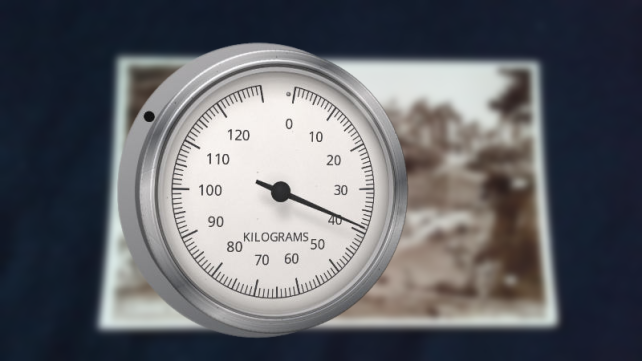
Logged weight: 39,kg
